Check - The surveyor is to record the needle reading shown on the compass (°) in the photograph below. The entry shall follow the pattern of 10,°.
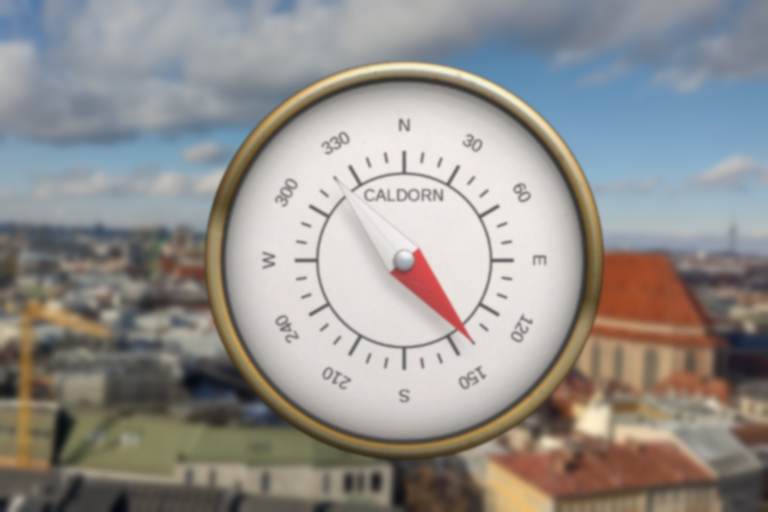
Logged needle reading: 140,°
